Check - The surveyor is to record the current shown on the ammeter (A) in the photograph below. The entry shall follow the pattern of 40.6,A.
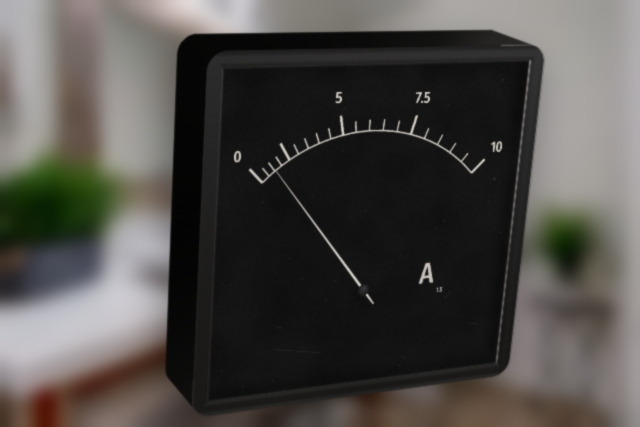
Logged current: 1.5,A
